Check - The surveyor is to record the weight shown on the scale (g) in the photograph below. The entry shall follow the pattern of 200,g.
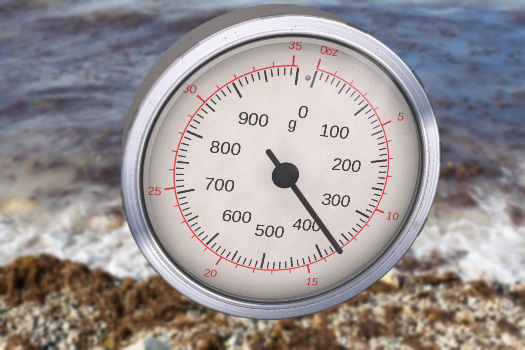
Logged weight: 370,g
